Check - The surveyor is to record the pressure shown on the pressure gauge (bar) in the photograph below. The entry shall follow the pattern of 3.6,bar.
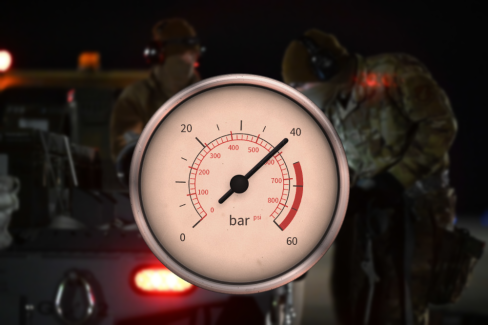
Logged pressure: 40,bar
